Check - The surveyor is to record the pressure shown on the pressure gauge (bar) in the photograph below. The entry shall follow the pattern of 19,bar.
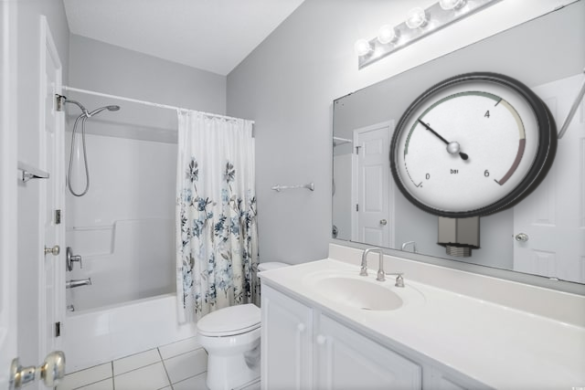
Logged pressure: 2,bar
